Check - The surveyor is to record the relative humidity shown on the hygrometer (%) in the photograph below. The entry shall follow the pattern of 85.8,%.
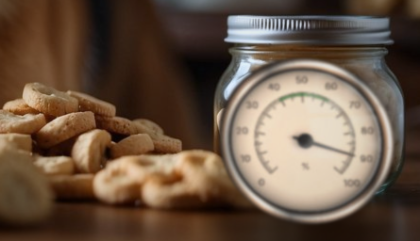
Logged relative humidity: 90,%
